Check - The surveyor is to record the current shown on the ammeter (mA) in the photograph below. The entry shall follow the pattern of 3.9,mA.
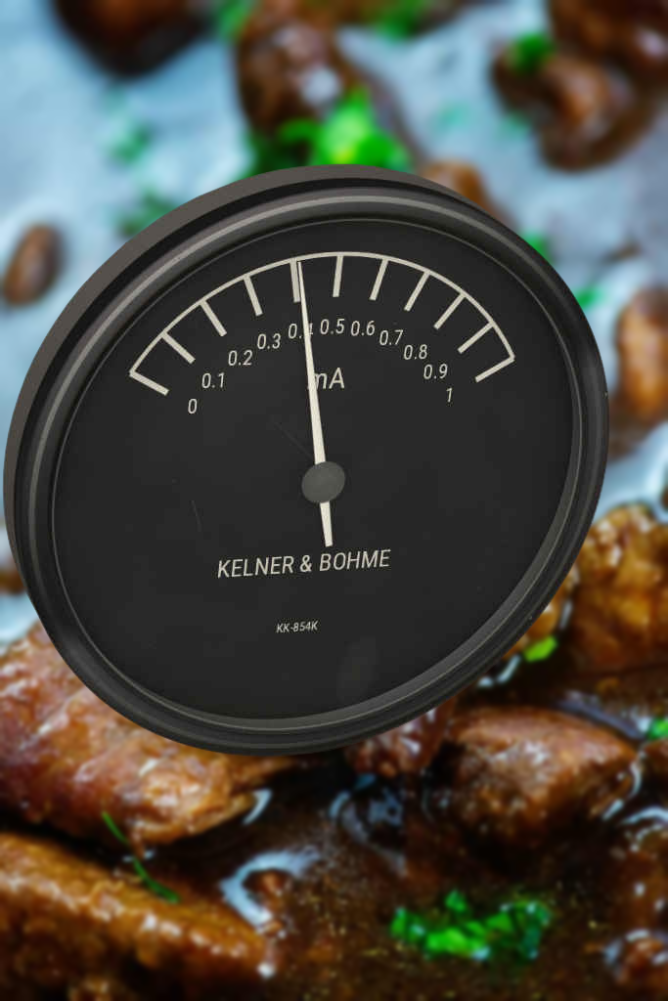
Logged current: 0.4,mA
